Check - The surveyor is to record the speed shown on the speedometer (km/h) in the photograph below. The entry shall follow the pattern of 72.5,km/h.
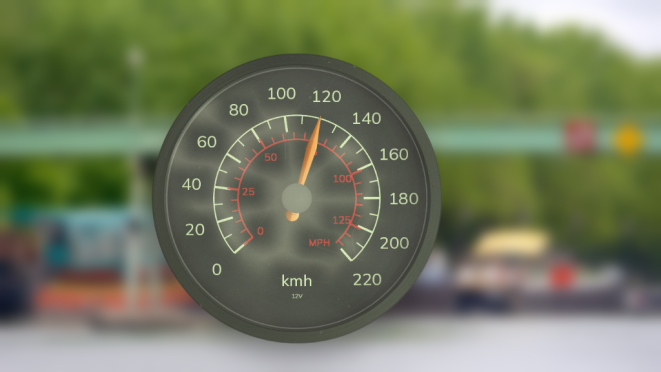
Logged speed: 120,km/h
